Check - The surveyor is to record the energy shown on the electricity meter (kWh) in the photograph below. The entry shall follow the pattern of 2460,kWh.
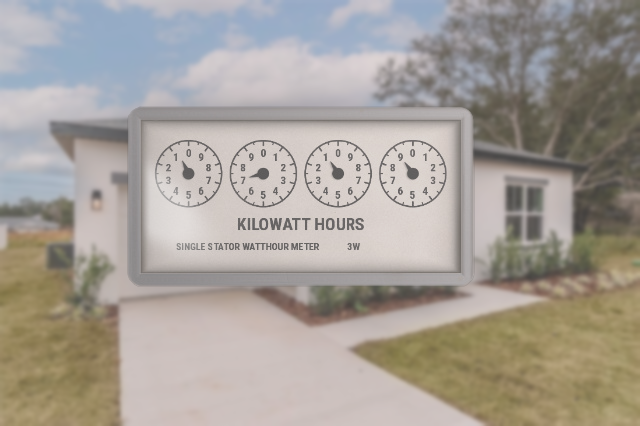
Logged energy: 709,kWh
